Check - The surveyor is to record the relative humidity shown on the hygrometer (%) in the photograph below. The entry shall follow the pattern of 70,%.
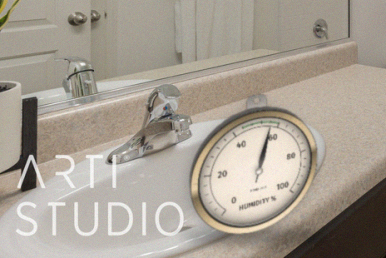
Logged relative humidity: 56,%
